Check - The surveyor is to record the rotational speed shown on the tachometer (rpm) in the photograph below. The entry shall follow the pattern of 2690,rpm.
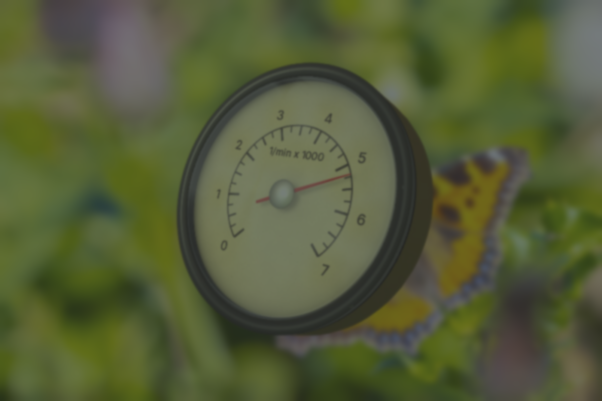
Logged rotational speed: 5250,rpm
